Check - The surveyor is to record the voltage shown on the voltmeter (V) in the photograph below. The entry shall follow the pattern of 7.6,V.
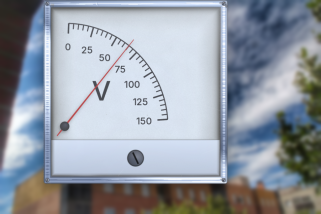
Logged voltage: 65,V
